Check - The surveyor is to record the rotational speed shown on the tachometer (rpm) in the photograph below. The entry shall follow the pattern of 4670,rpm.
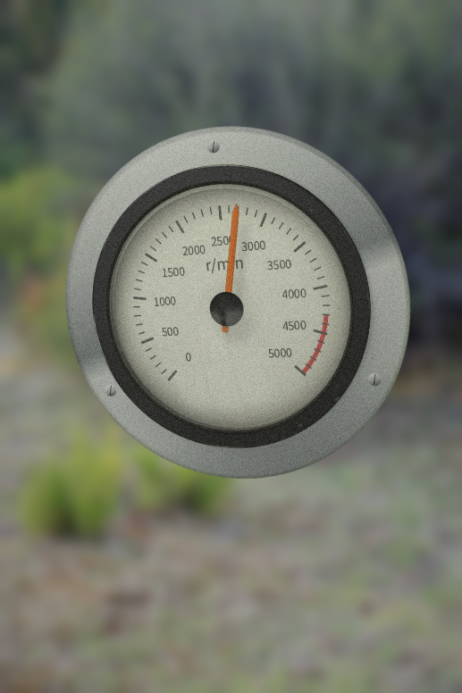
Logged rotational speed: 2700,rpm
